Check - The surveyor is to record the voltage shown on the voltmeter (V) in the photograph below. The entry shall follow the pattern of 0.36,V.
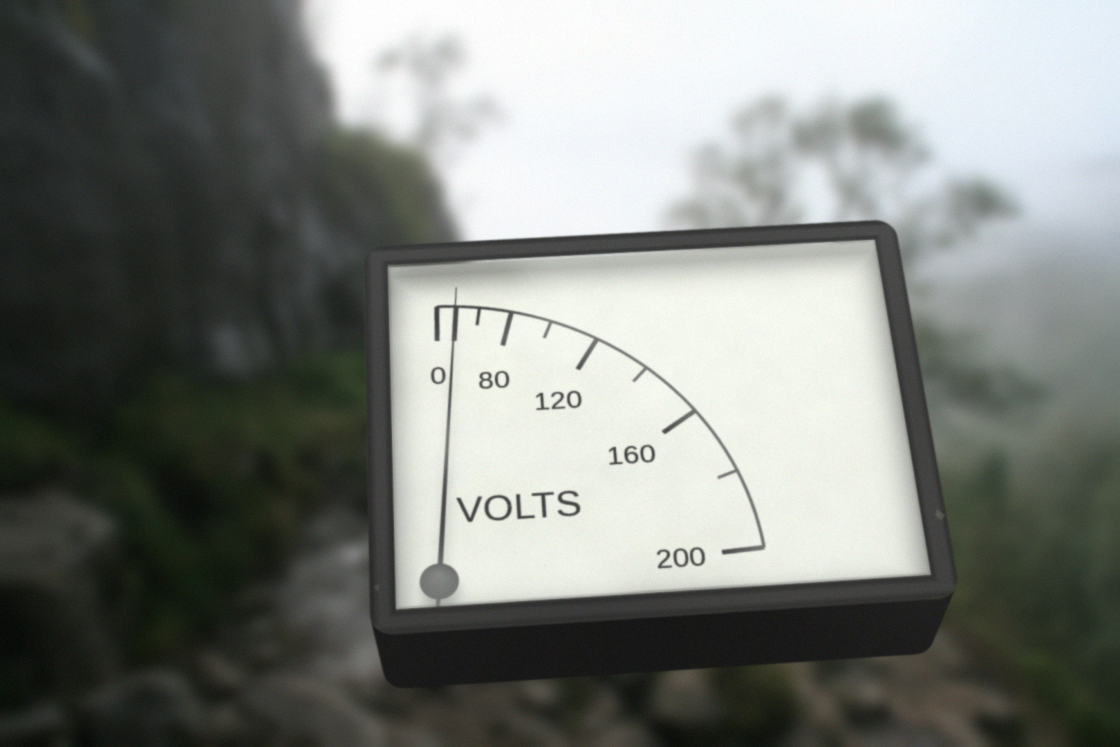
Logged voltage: 40,V
